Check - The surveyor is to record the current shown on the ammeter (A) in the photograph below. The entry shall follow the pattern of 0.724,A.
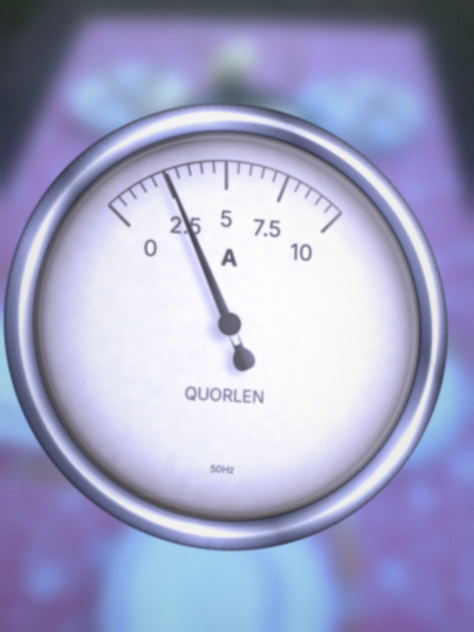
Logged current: 2.5,A
